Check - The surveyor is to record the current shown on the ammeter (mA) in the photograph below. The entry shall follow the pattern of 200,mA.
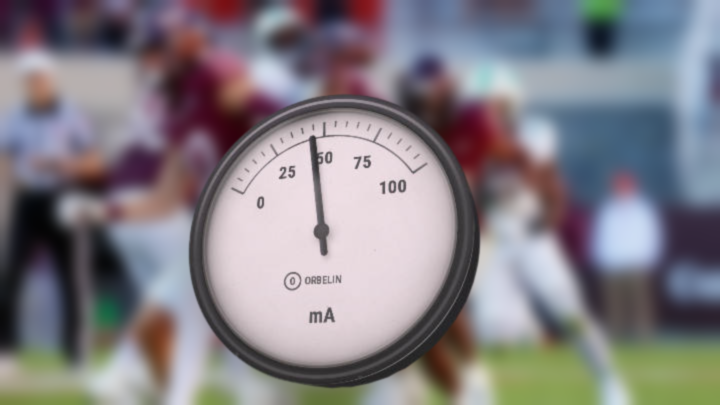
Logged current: 45,mA
